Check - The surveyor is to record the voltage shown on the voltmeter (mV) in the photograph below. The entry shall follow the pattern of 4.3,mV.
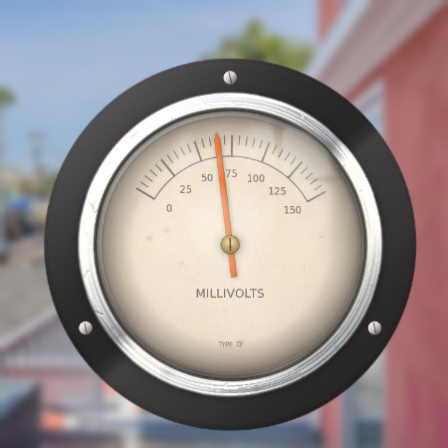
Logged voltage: 65,mV
